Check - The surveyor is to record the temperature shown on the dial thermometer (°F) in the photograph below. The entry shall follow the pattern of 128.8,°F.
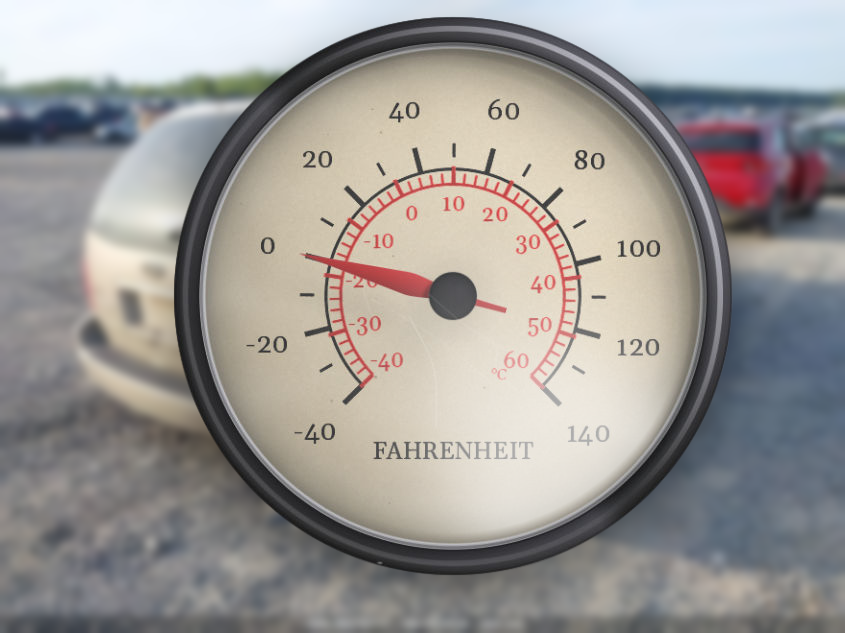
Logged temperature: 0,°F
